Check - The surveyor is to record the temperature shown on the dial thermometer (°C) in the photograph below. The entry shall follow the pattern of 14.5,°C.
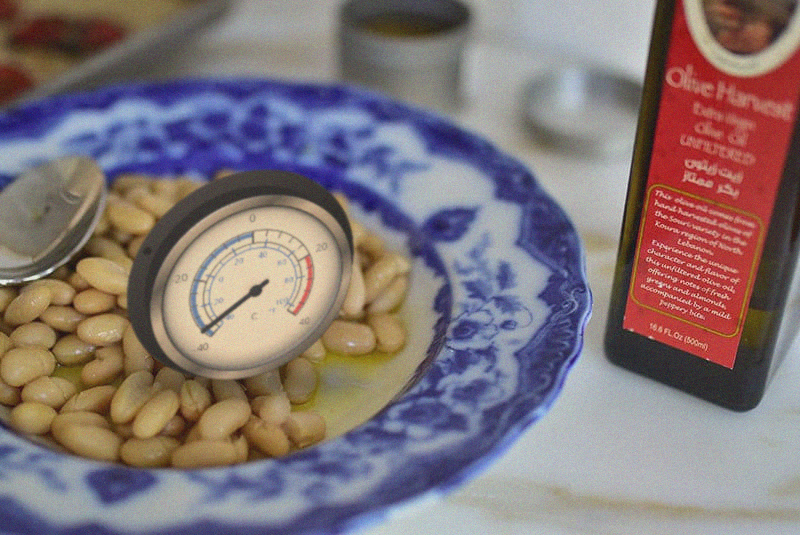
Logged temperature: -36,°C
